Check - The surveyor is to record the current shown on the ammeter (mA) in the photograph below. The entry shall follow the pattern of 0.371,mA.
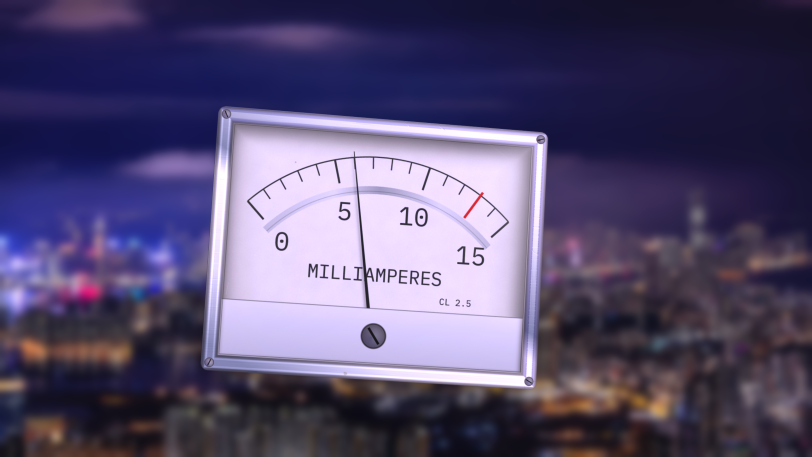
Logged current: 6,mA
